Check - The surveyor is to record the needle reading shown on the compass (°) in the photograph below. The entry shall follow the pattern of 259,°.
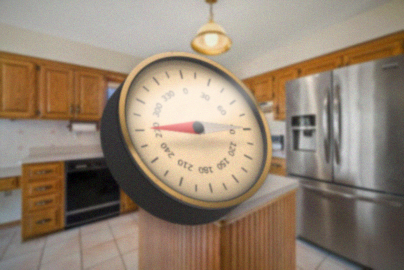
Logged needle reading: 270,°
